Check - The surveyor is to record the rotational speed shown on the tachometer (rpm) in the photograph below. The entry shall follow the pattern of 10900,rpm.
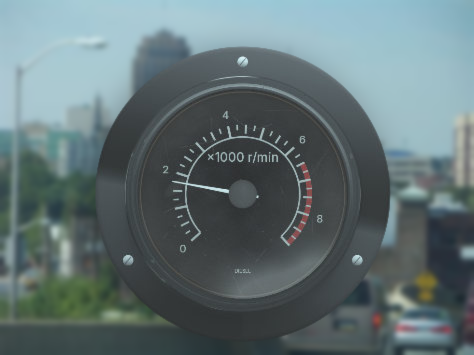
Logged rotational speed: 1750,rpm
